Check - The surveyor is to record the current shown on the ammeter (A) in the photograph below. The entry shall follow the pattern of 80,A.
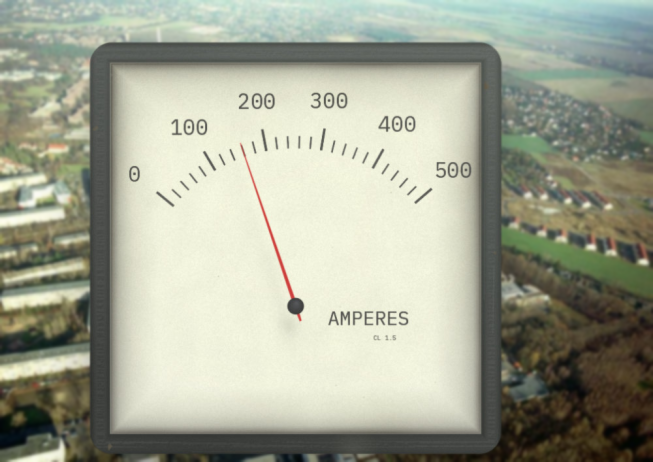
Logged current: 160,A
